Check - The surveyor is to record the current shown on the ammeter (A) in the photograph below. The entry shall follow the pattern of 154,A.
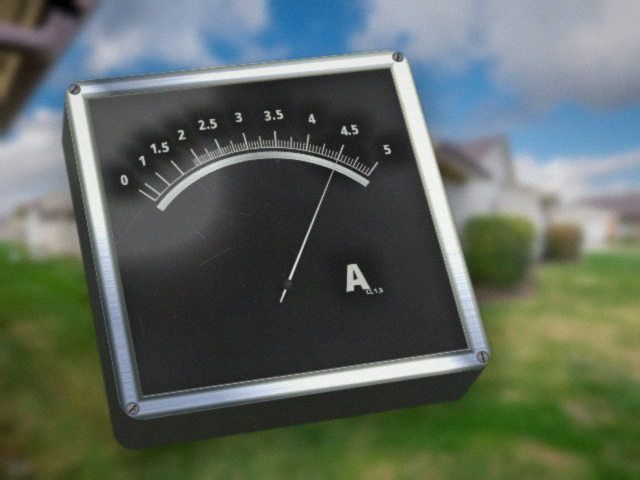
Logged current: 4.5,A
